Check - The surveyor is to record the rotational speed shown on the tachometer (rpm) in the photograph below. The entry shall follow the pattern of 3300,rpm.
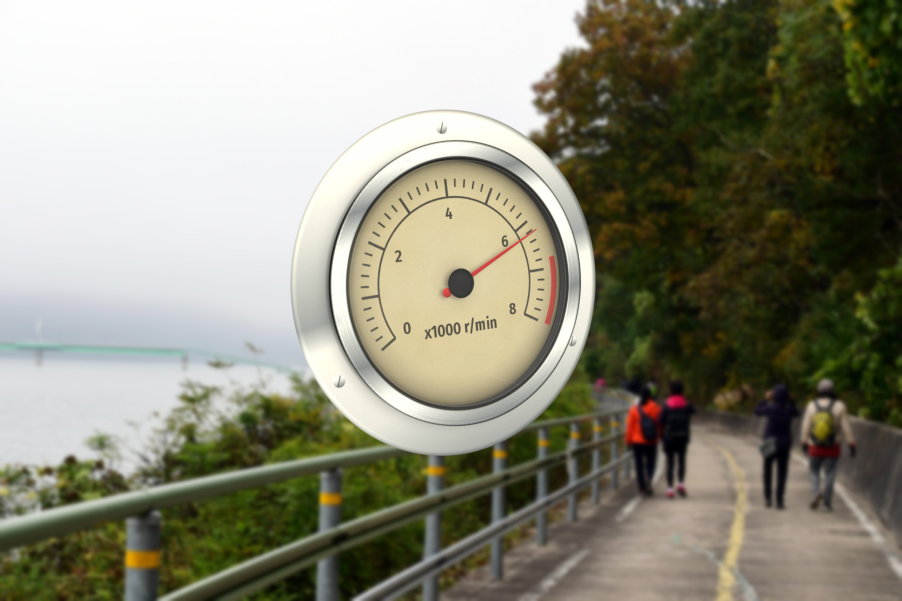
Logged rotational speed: 6200,rpm
